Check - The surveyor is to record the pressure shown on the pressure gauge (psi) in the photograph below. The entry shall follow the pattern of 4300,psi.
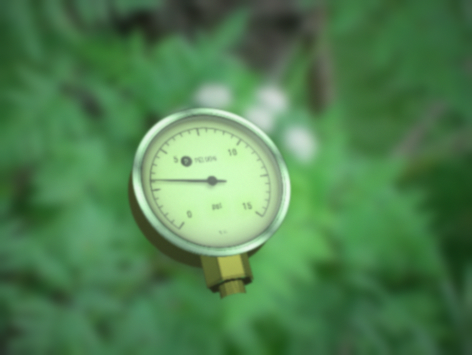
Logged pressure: 3,psi
